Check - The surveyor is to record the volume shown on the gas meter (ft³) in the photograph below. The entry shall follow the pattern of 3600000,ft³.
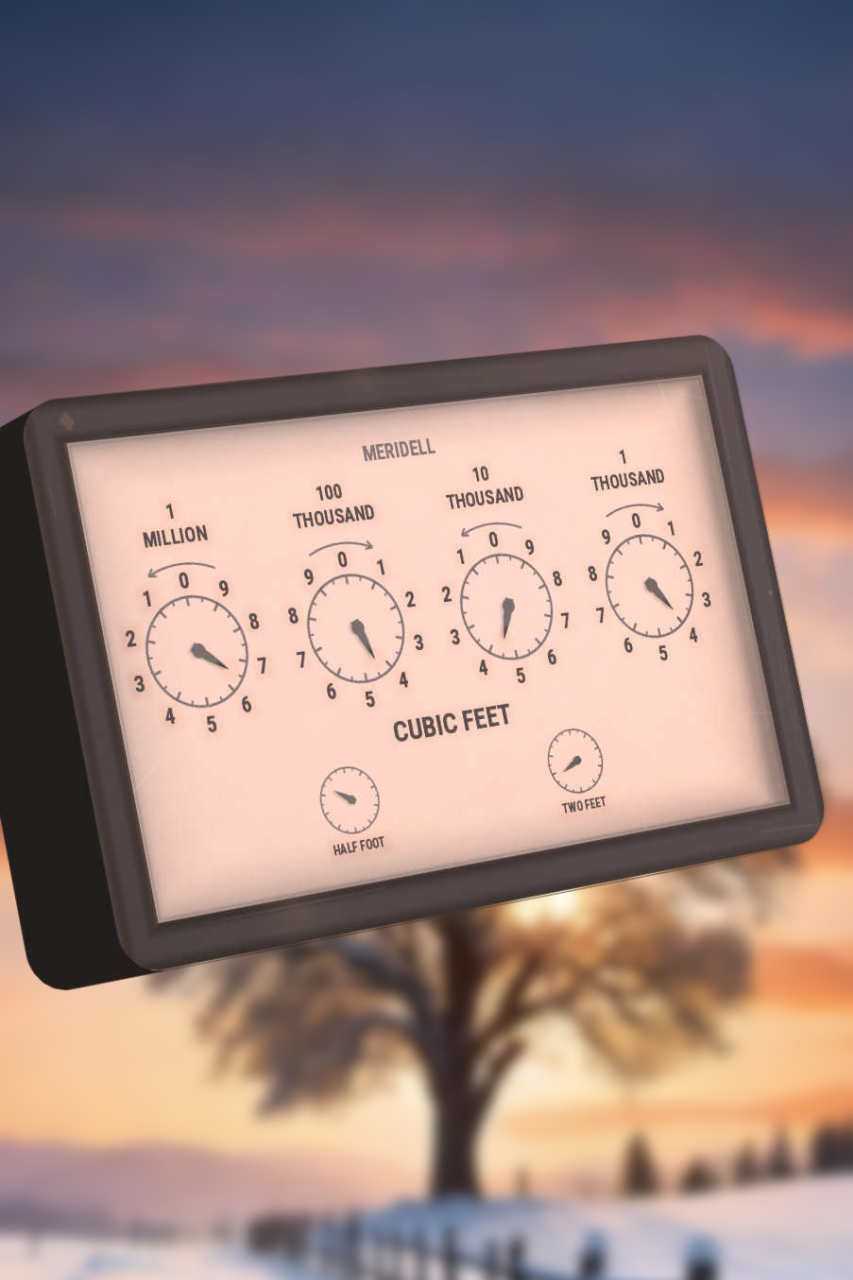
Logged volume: 644400,ft³
